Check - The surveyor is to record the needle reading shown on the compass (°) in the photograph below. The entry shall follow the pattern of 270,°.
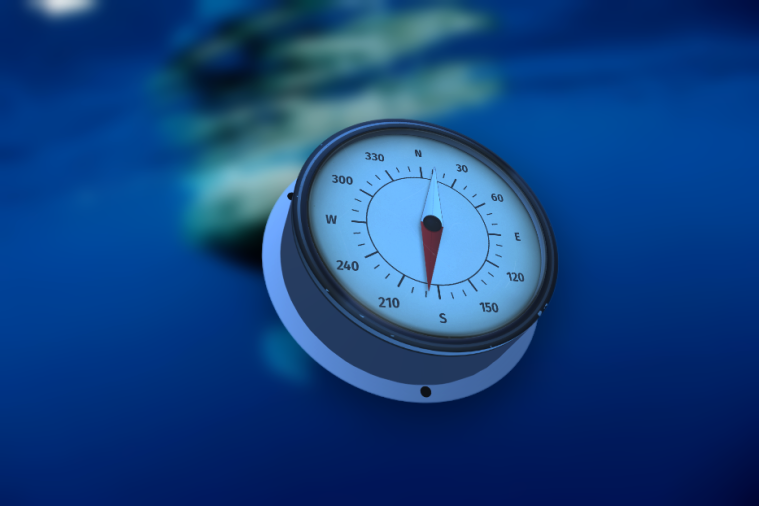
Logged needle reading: 190,°
